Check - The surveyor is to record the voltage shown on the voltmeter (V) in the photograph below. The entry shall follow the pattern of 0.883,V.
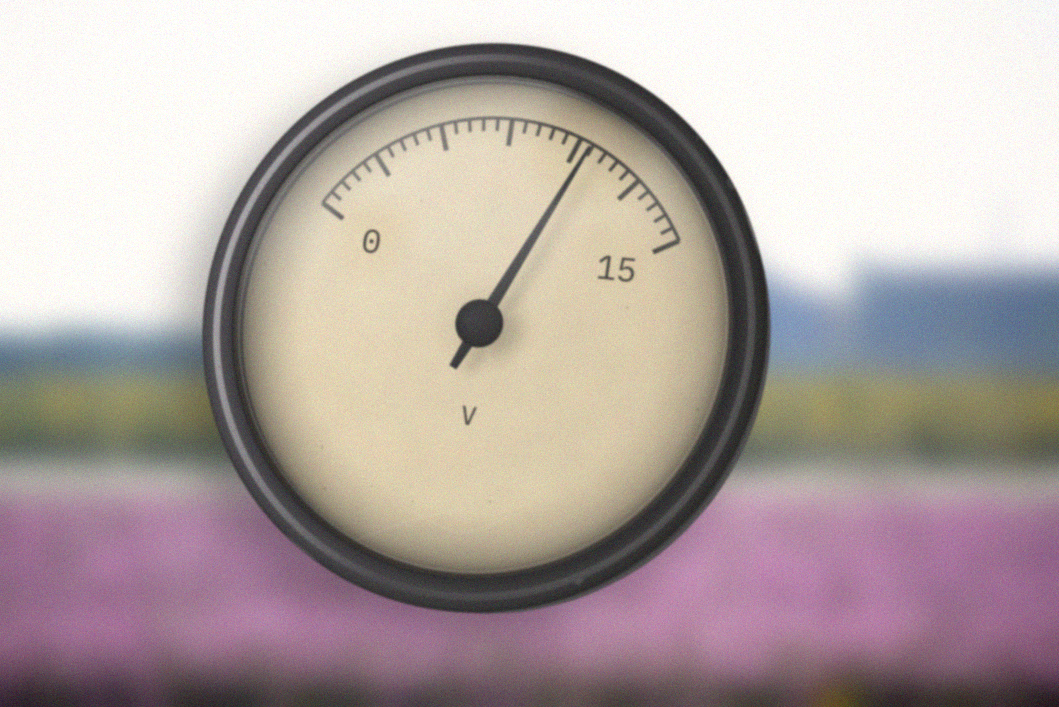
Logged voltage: 10.5,V
